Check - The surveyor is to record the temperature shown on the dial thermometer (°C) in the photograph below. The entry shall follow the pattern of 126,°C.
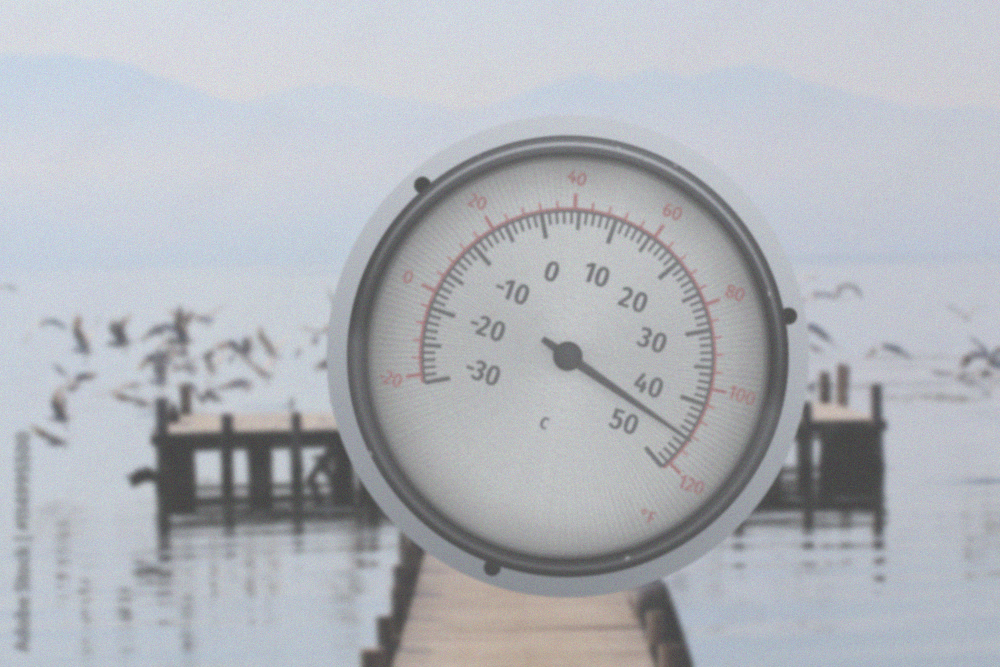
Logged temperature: 45,°C
